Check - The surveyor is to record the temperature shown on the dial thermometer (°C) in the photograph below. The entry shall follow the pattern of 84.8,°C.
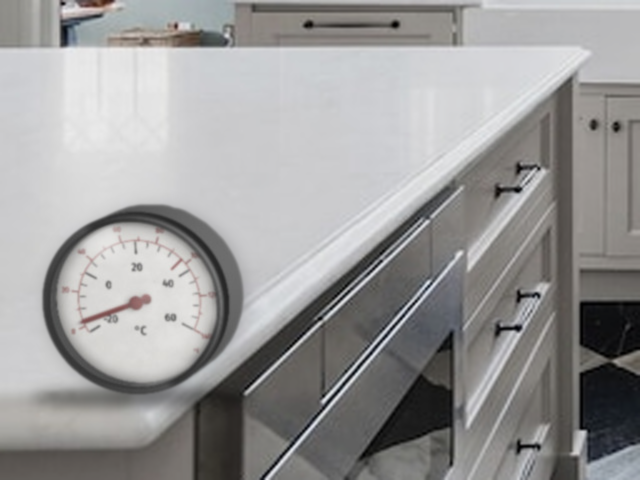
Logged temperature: -16,°C
